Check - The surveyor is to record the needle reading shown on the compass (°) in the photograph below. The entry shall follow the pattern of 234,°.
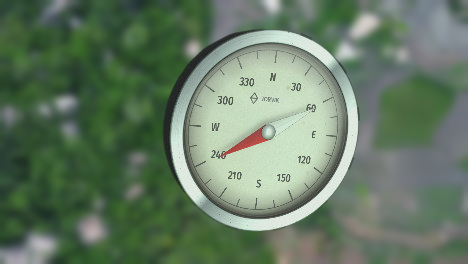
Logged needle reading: 240,°
